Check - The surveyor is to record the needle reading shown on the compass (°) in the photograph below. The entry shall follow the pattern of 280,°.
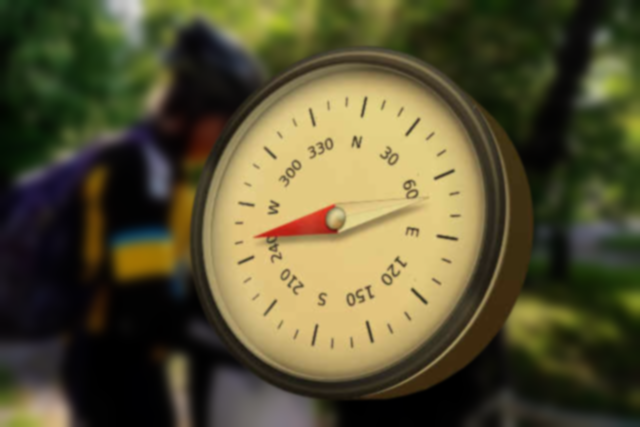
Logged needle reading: 250,°
